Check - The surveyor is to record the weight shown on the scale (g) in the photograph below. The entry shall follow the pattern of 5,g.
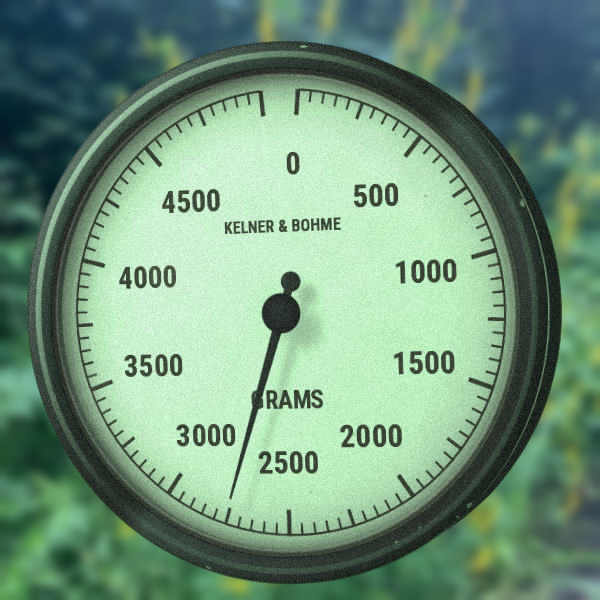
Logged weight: 2750,g
